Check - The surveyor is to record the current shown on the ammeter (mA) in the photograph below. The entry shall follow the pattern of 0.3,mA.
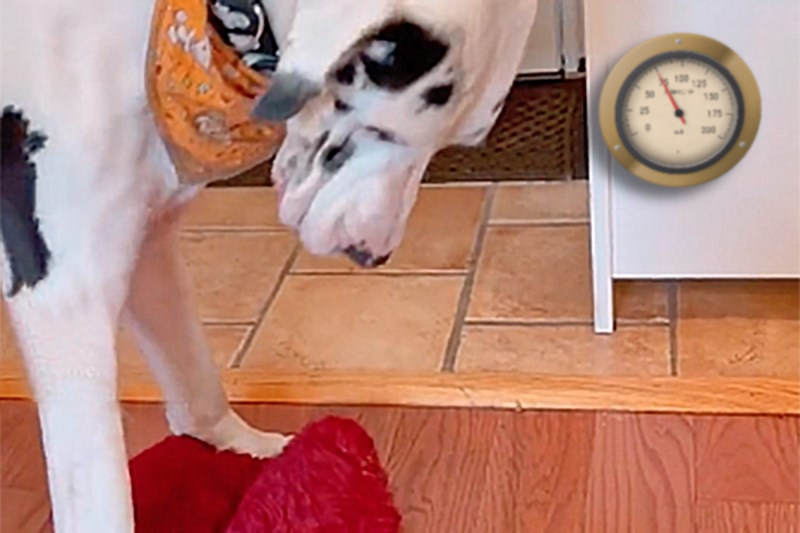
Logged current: 75,mA
